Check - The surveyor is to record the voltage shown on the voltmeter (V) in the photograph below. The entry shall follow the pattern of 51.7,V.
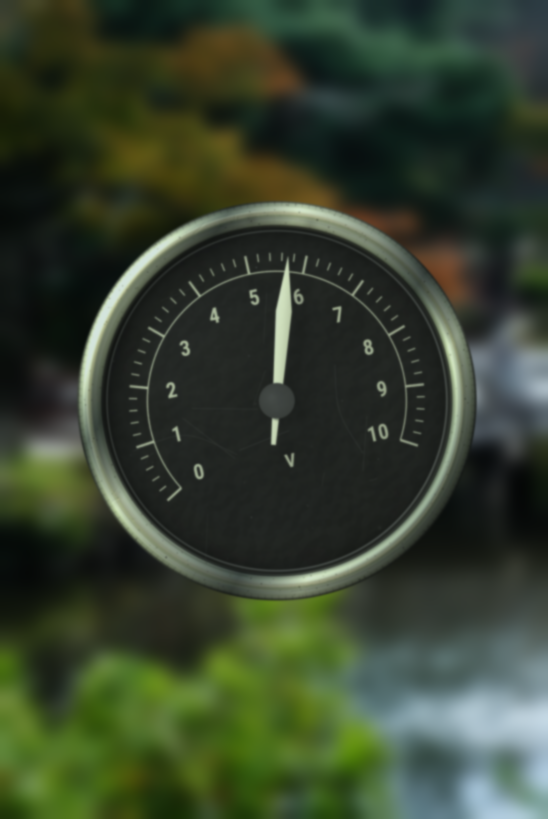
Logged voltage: 5.7,V
